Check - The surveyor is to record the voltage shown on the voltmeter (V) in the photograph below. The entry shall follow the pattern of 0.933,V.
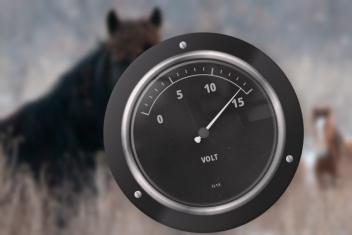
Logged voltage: 14,V
